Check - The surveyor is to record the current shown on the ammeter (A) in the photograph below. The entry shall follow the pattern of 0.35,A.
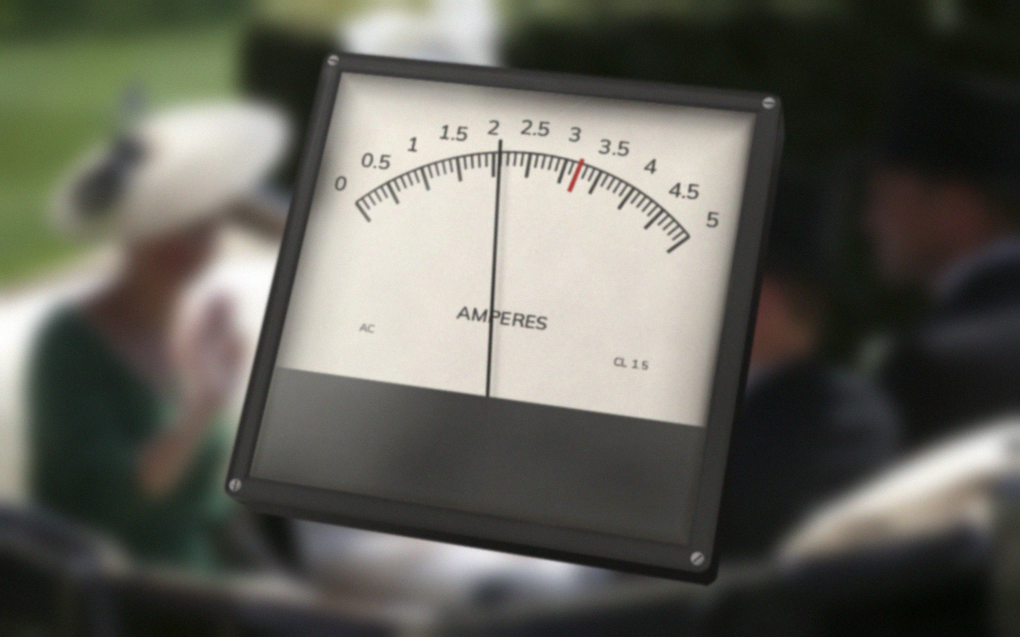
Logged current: 2.1,A
